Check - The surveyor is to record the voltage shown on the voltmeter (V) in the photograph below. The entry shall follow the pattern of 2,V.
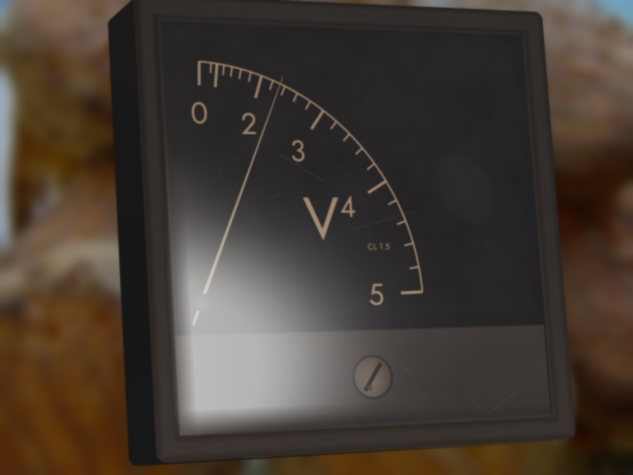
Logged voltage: 2.3,V
